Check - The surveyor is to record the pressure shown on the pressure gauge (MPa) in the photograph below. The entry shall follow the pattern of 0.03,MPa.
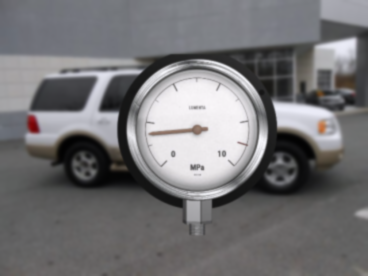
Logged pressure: 1.5,MPa
